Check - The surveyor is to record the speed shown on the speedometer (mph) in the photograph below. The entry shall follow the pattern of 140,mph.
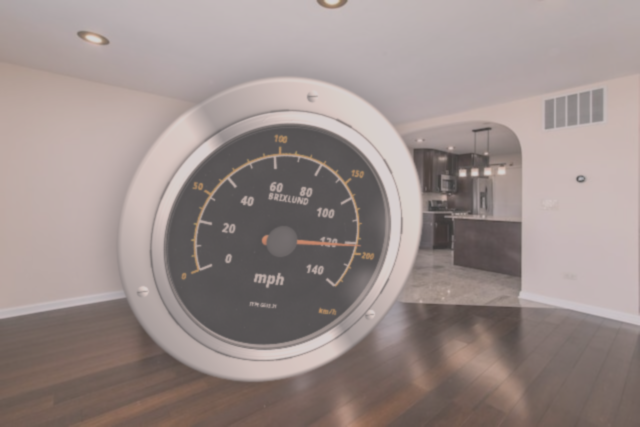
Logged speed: 120,mph
